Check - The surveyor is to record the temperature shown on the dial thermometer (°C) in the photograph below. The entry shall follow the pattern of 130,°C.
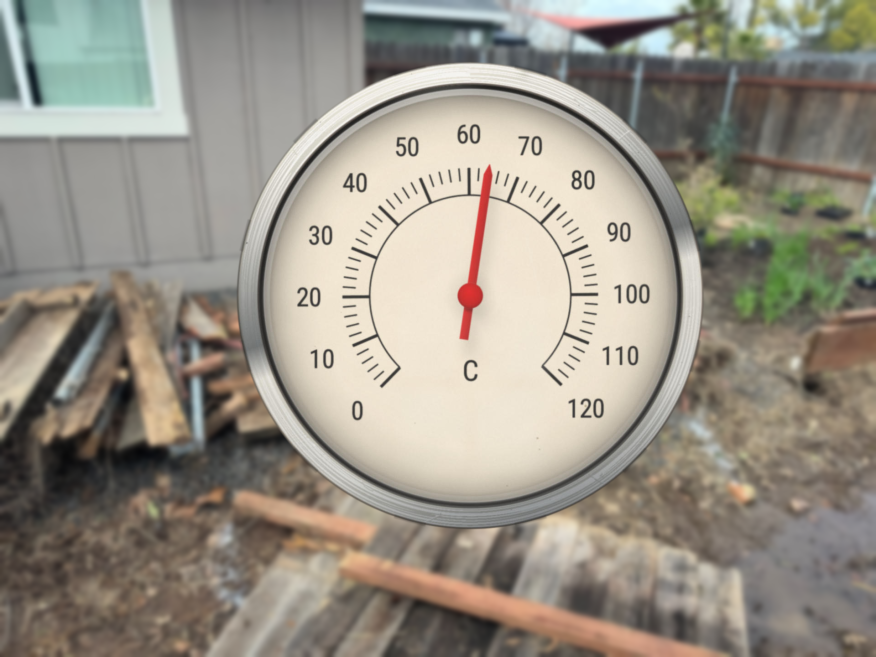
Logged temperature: 64,°C
